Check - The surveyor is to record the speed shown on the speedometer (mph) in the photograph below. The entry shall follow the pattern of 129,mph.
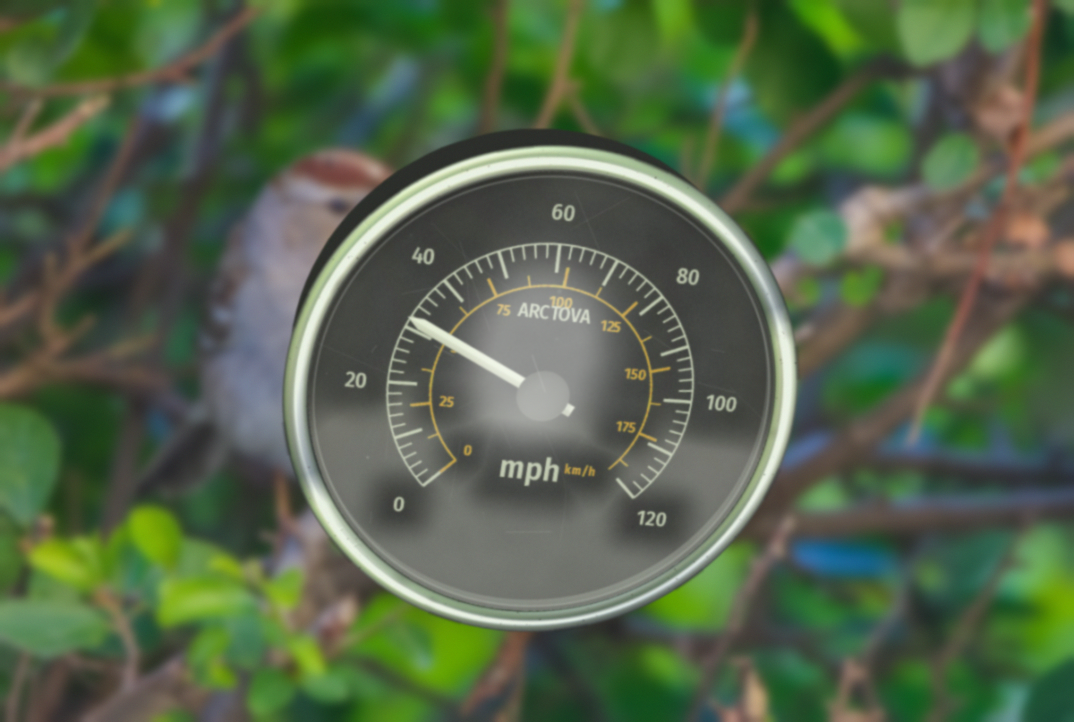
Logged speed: 32,mph
